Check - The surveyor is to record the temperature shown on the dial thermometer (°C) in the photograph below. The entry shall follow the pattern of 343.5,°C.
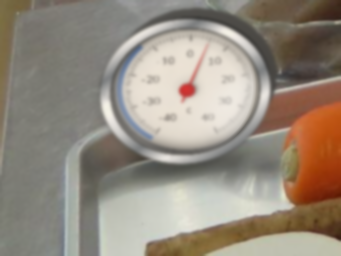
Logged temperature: 5,°C
